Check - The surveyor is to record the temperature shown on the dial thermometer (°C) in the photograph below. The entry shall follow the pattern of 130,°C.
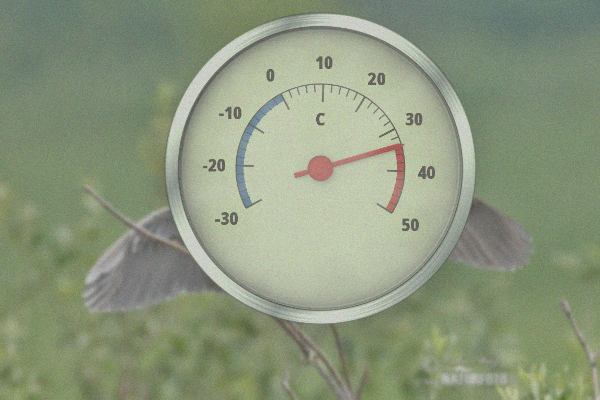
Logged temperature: 34,°C
